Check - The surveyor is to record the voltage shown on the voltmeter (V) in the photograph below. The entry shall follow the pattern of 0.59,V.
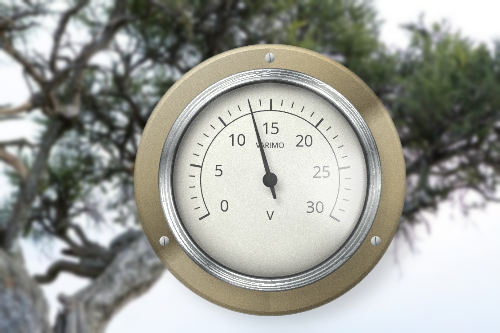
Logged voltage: 13,V
